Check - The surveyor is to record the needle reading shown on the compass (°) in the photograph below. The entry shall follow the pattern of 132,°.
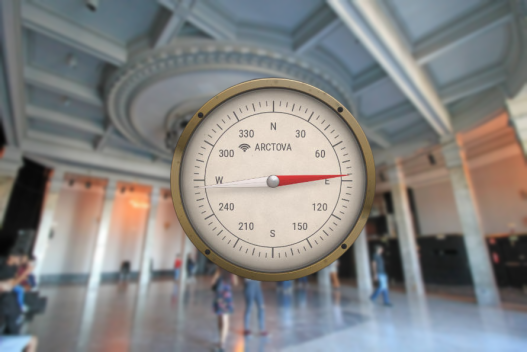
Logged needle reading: 85,°
